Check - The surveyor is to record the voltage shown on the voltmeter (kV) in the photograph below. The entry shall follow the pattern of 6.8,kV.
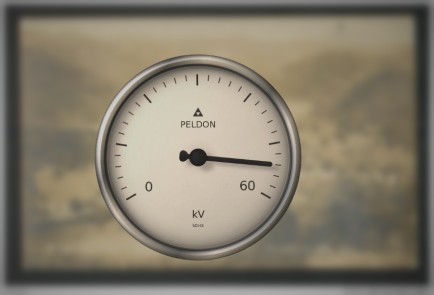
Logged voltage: 54,kV
